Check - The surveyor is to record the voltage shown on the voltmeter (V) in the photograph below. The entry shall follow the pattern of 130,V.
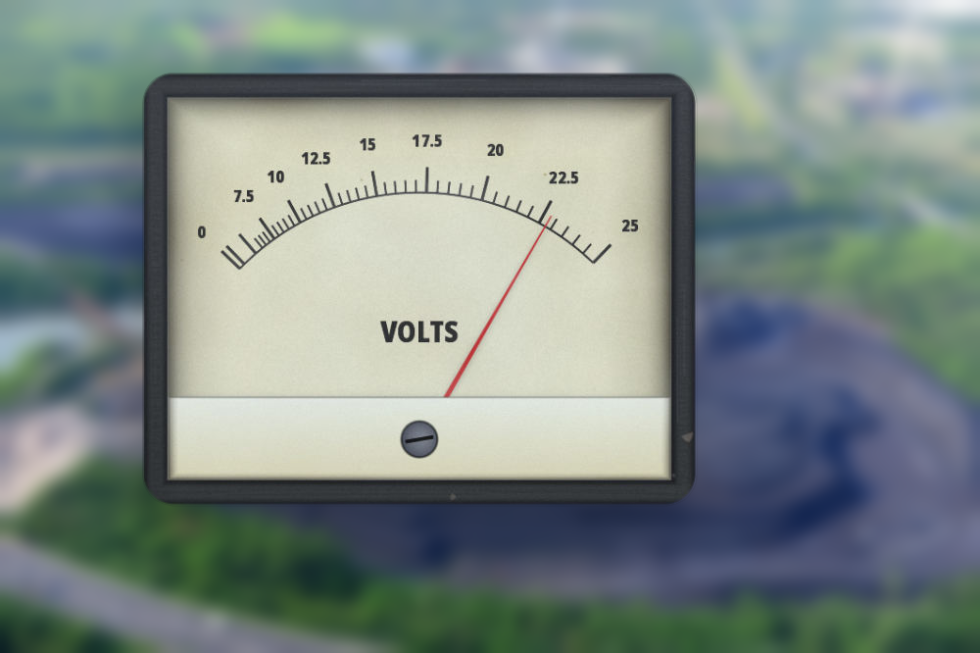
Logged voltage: 22.75,V
